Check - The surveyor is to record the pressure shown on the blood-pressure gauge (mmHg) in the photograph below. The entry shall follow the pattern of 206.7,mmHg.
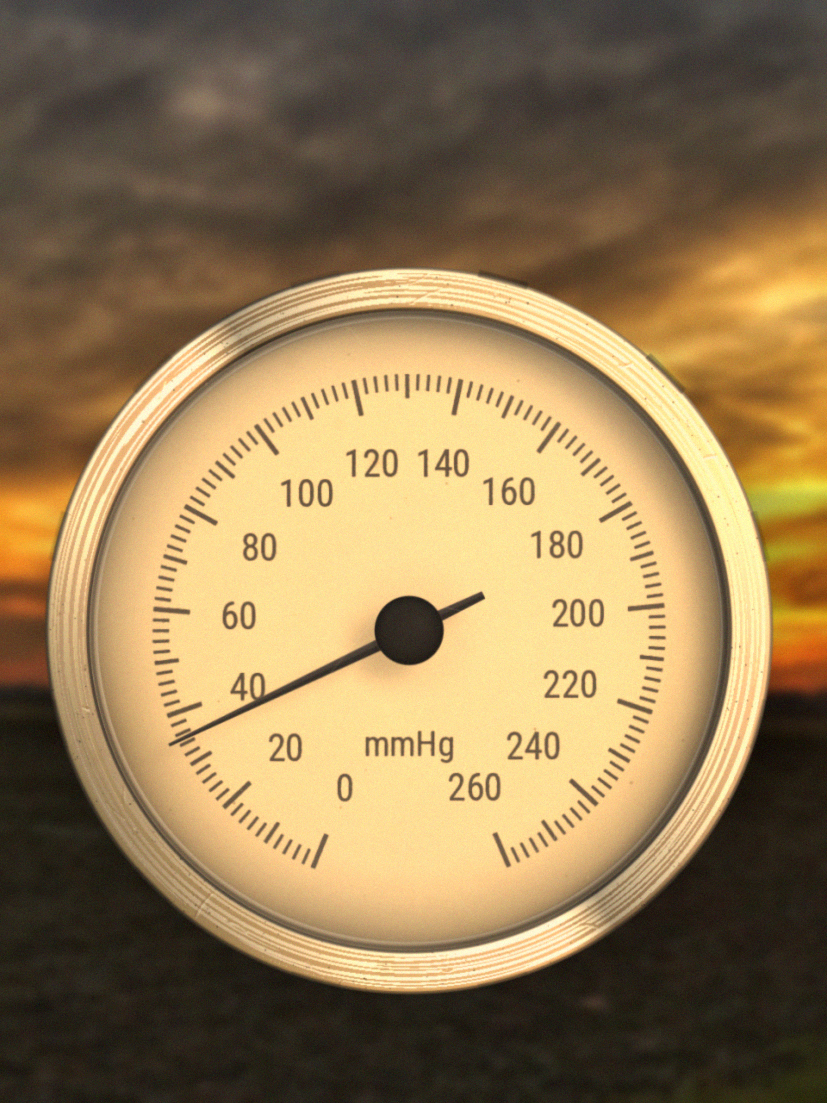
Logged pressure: 35,mmHg
